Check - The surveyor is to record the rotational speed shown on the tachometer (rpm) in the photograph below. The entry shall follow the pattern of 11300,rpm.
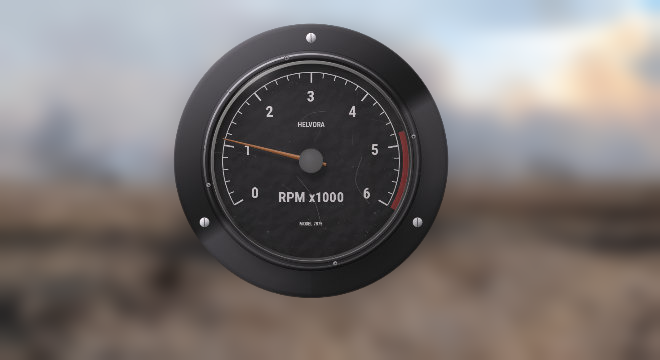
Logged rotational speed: 1100,rpm
